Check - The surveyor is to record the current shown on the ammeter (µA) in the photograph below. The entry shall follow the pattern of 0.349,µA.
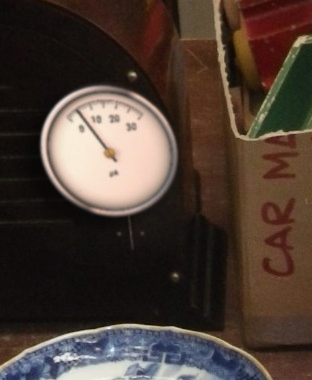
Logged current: 5,µA
